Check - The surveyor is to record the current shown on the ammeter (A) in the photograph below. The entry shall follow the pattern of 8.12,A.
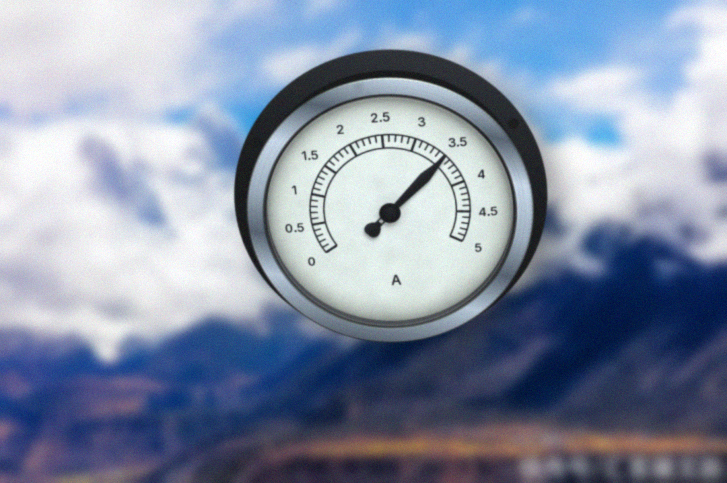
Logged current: 3.5,A
